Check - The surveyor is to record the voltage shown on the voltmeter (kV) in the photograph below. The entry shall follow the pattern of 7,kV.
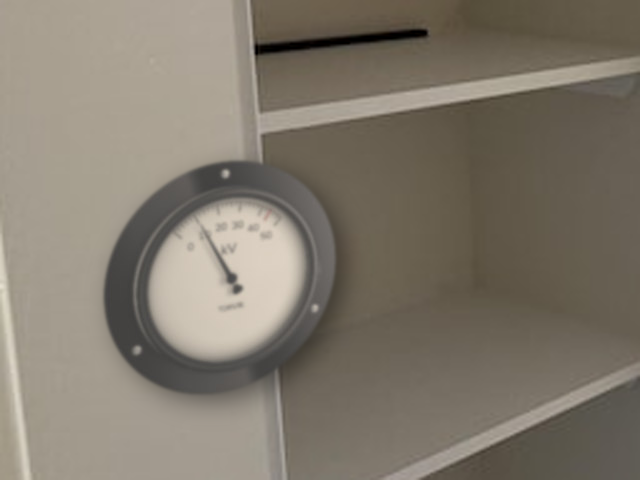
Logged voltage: 10,kV
